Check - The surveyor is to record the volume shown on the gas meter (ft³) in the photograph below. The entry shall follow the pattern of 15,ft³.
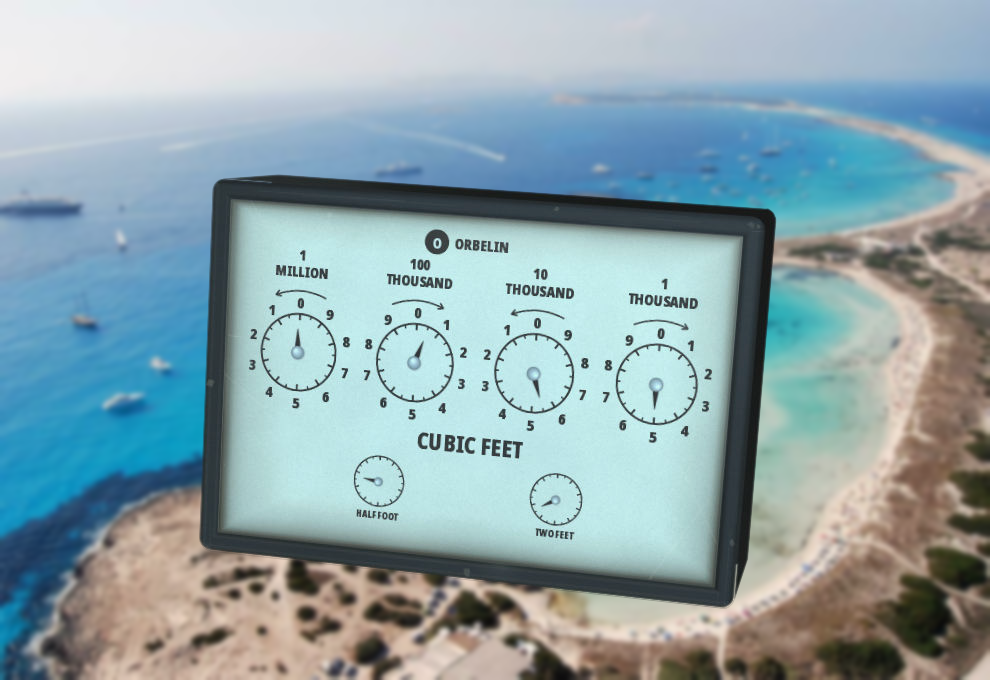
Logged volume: 5500,ft³
